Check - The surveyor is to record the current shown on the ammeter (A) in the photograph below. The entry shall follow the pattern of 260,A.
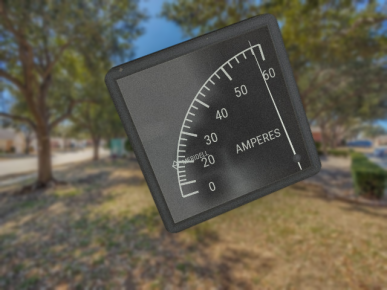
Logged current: 58,A
